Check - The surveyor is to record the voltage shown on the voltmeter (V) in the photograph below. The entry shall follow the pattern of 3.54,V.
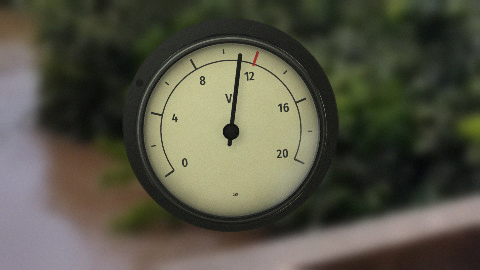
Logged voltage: 11,V
